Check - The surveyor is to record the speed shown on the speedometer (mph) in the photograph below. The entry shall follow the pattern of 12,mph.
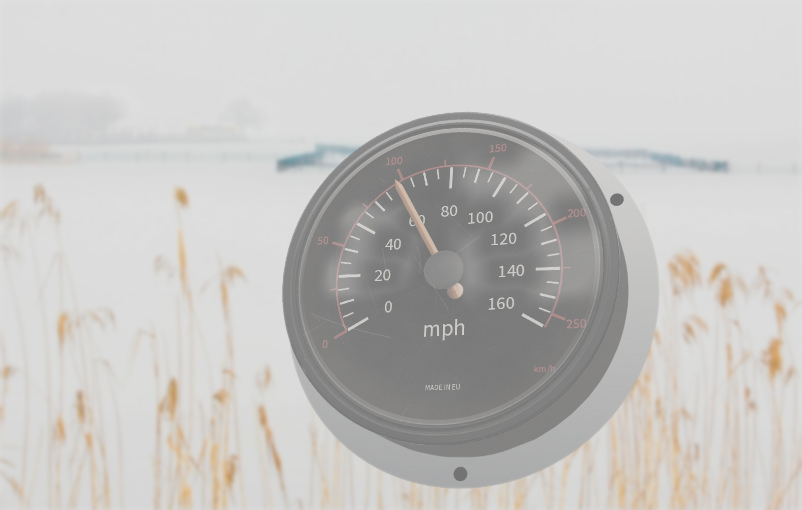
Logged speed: 60,mph
